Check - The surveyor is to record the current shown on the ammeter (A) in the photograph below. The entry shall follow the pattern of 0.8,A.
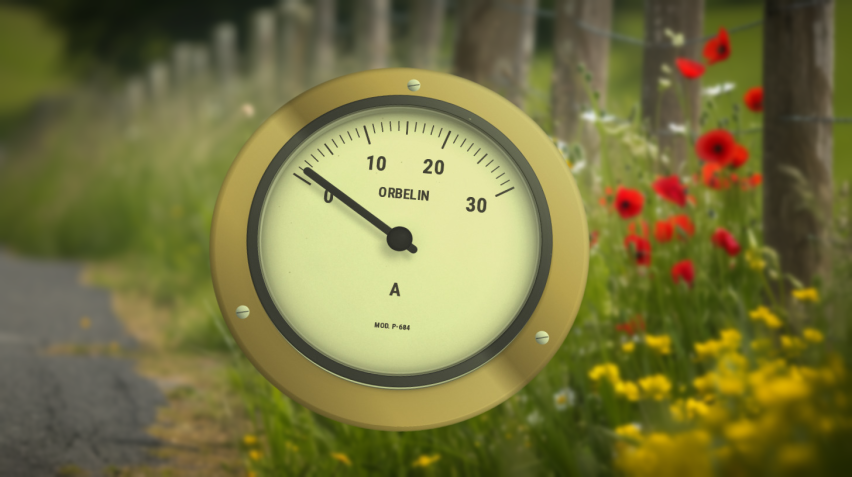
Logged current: 1,A
